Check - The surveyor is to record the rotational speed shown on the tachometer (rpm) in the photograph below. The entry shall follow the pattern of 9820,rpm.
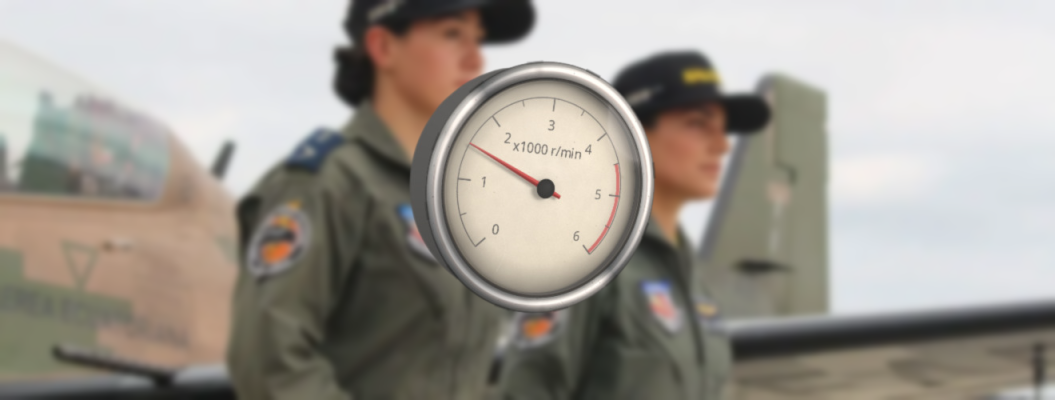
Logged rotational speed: 1500,rpm
